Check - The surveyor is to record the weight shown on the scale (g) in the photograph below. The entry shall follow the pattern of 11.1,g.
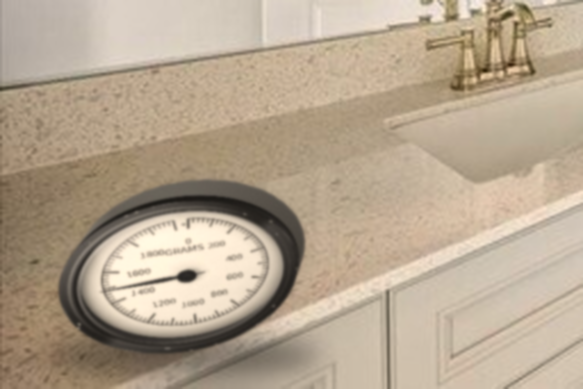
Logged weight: 1500,g
